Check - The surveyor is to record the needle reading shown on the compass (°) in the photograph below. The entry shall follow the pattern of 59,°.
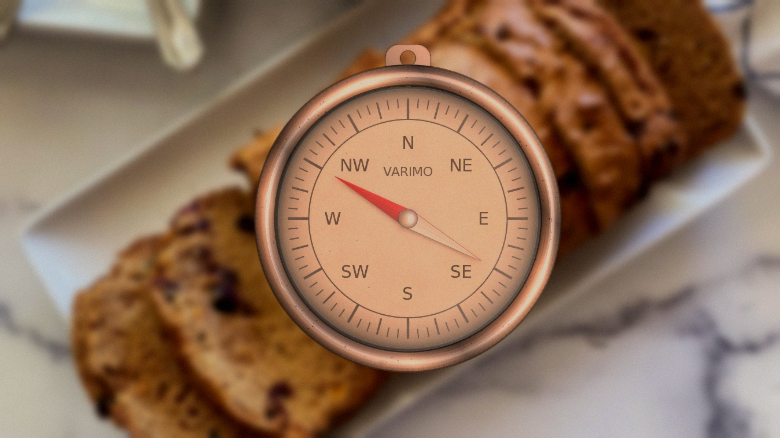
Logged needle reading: 300,°
